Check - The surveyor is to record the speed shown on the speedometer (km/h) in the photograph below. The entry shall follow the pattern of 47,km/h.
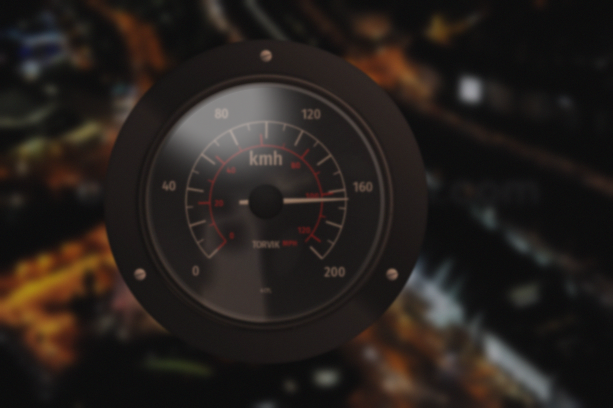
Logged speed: 165,km/h
